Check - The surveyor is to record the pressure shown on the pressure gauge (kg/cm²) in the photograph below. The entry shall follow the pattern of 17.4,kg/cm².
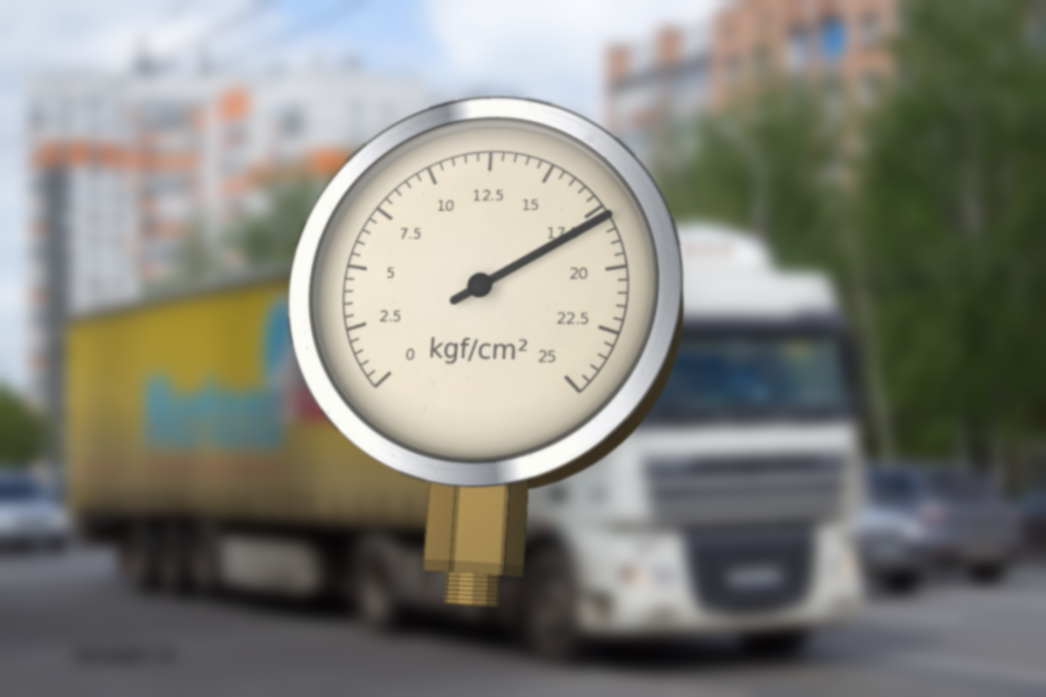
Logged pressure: 18,kg/cm²
